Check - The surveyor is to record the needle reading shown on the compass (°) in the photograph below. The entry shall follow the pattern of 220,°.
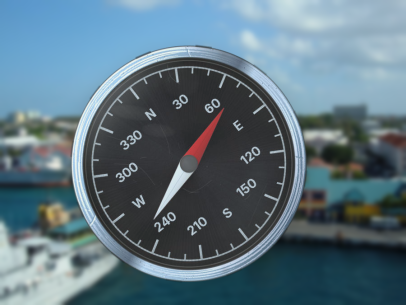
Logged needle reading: 70,°
